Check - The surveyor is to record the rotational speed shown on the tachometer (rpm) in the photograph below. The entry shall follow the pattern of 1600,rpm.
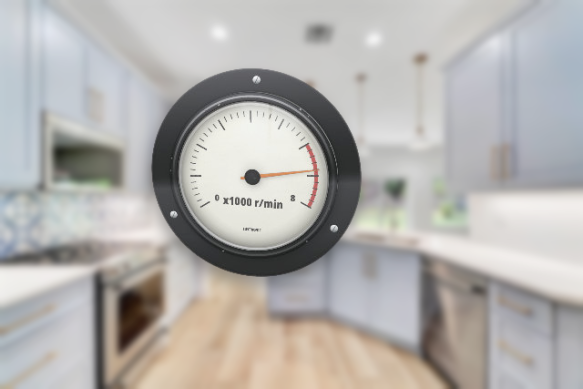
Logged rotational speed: 6800,rpm
